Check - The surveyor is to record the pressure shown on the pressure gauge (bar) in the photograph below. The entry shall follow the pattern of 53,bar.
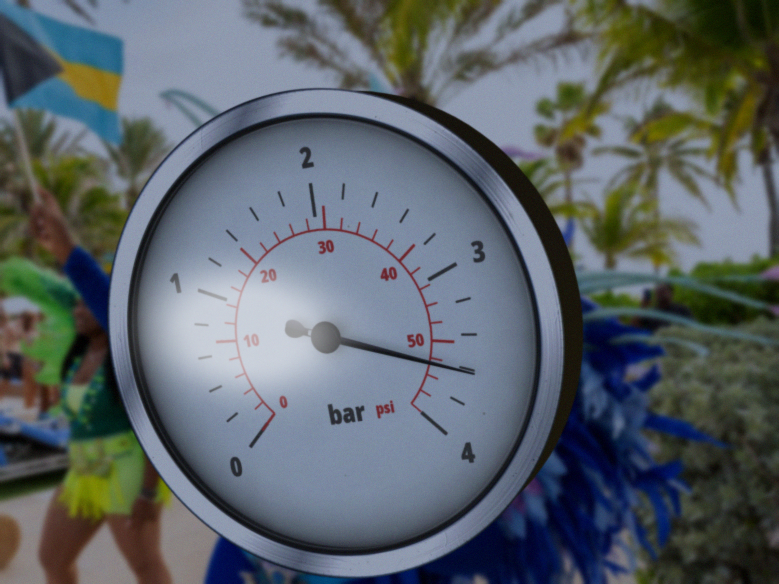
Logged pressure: 3.6,bar
